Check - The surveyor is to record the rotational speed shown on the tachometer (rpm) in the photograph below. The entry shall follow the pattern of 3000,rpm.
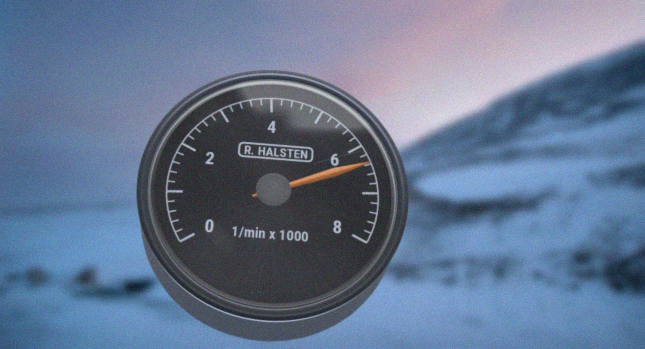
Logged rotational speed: 6400,rpm
